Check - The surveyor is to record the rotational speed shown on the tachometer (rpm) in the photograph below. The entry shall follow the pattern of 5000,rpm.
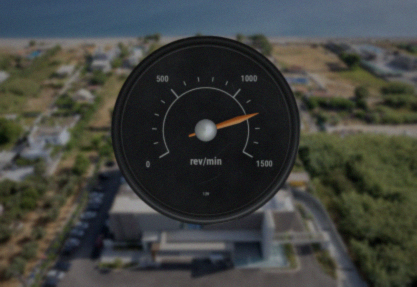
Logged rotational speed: 1200,rpm
